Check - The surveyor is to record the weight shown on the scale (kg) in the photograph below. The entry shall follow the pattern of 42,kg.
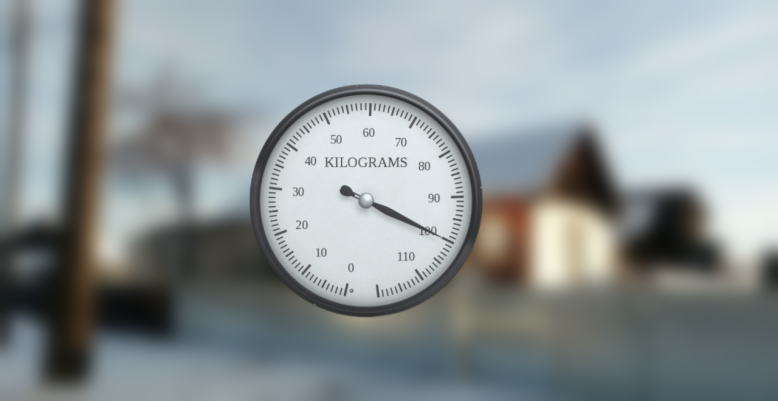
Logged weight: 100,kg
